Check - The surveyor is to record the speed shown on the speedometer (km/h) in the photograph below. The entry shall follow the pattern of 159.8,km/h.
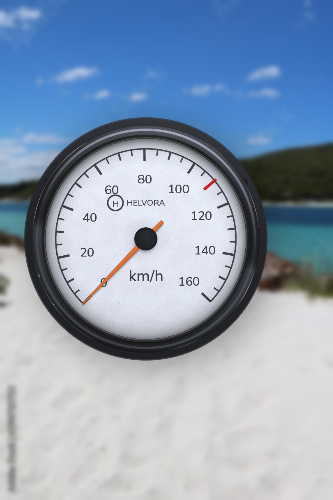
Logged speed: 0,km/h
